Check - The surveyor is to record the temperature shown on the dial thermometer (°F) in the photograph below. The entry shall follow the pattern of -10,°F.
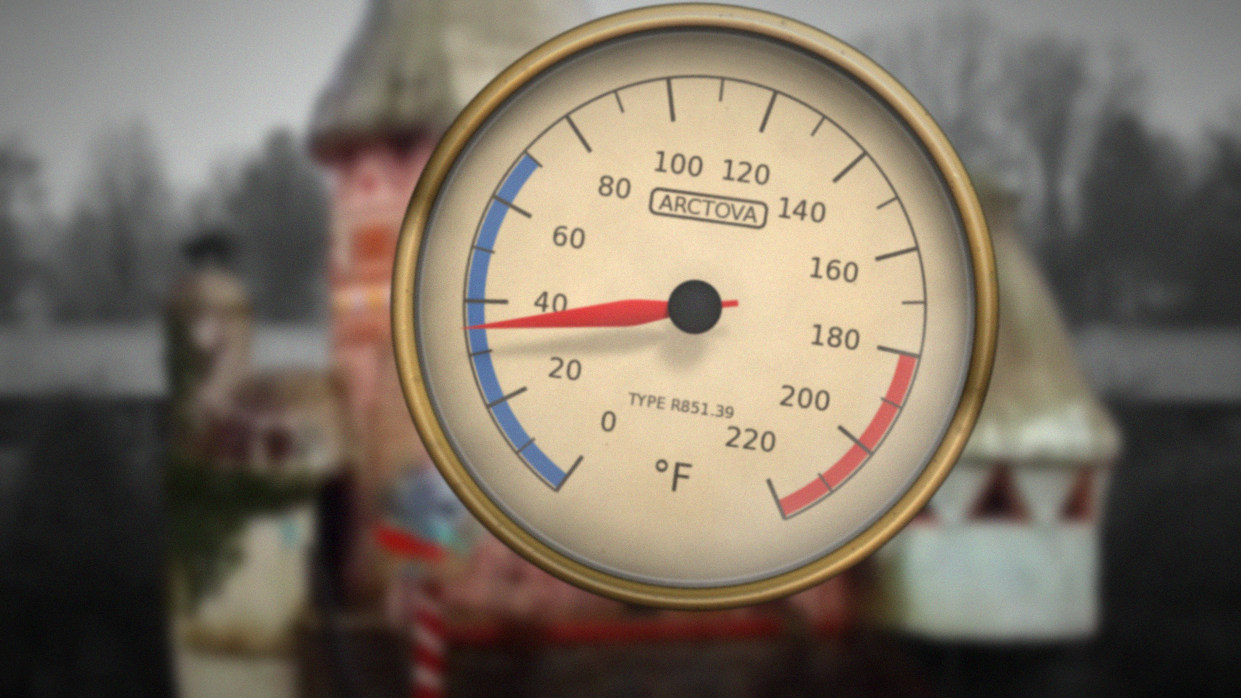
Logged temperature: 35,°F
